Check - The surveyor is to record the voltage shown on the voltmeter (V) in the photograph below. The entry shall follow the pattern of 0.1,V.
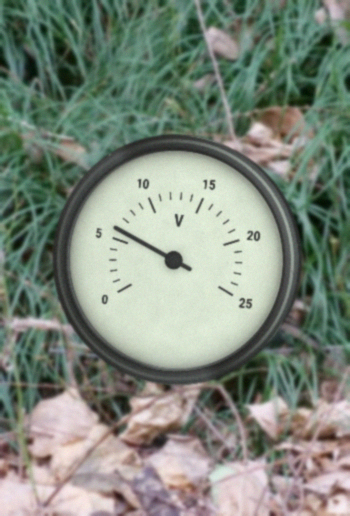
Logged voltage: 6,V
